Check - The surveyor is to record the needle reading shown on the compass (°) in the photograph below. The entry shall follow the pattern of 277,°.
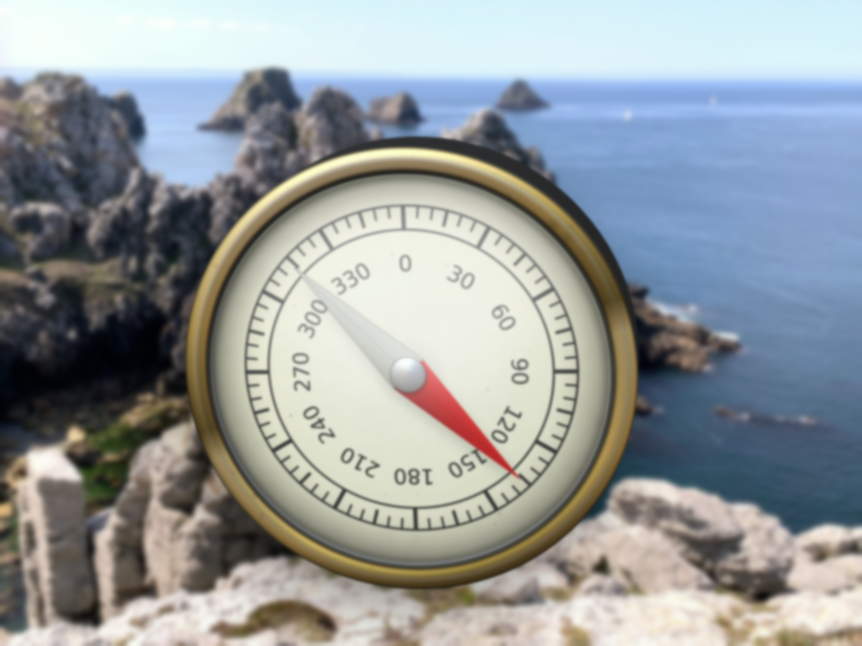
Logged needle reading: 135,°
